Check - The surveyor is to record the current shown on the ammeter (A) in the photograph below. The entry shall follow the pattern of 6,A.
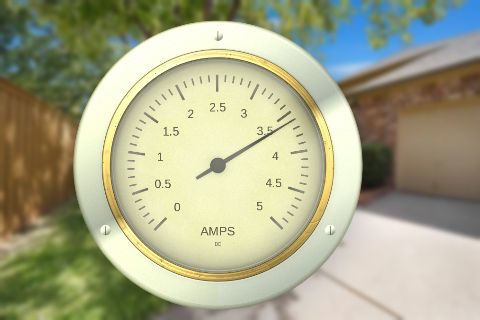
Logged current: 3.6,A
